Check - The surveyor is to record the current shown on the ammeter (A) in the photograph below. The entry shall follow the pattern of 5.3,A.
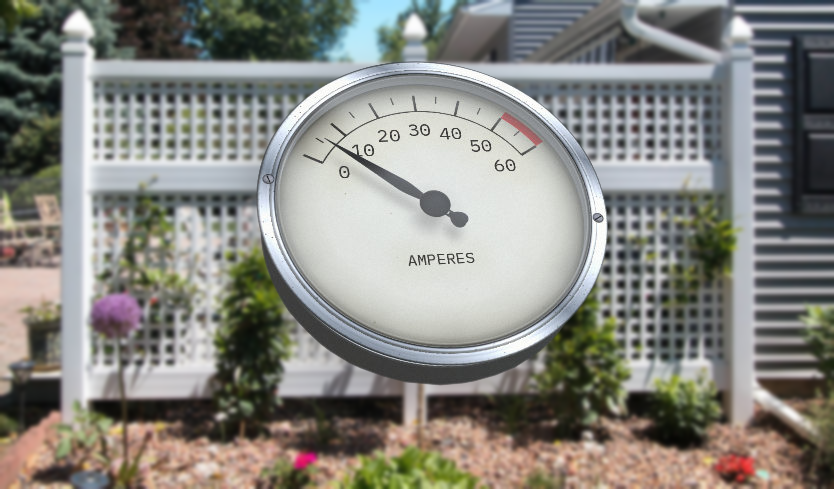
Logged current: 5,A
